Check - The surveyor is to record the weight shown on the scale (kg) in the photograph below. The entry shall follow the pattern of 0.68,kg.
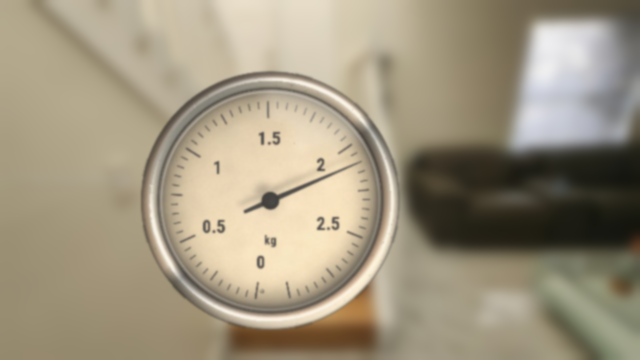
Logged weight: 2.1,kg
